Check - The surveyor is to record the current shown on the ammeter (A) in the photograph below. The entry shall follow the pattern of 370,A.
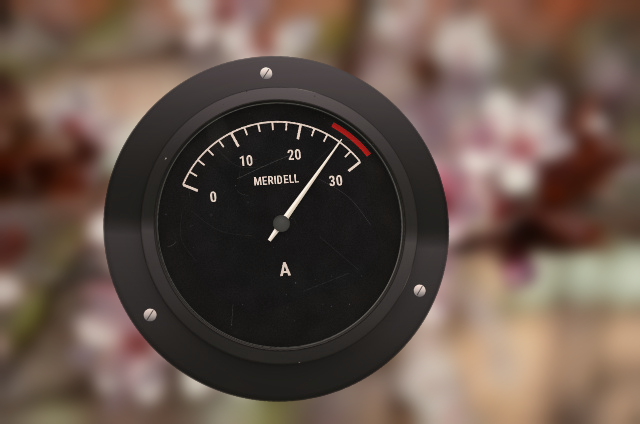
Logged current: 26,A
